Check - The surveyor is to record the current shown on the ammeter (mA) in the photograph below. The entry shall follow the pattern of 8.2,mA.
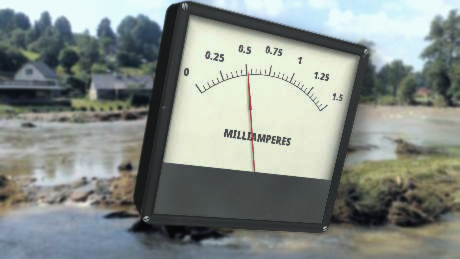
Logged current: 0.5,mA
